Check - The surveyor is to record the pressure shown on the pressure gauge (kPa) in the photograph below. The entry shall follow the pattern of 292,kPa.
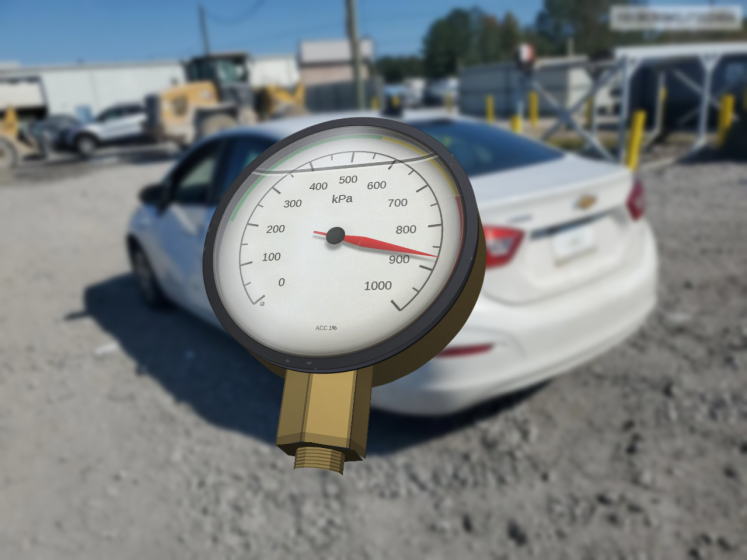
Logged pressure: 875,kPa
